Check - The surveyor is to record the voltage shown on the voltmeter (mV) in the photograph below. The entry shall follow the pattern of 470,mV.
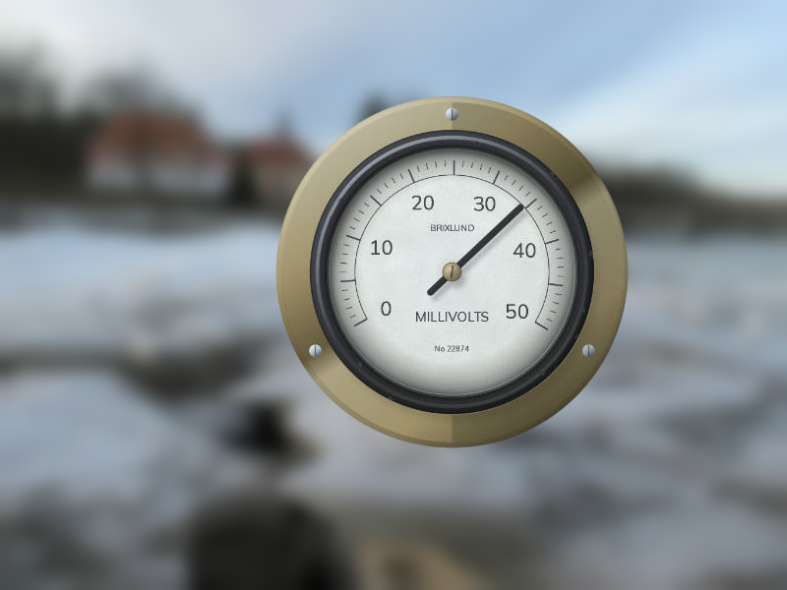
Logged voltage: 34.5,mV
